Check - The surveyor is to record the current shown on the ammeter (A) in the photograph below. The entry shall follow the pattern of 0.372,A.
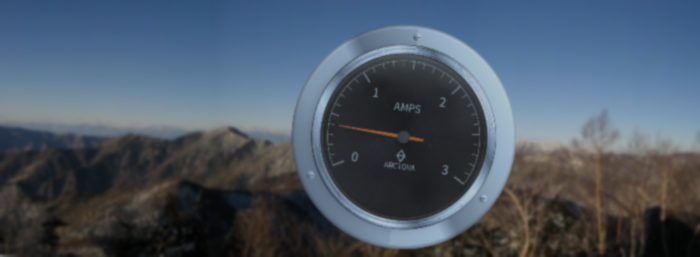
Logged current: 0.4,A
